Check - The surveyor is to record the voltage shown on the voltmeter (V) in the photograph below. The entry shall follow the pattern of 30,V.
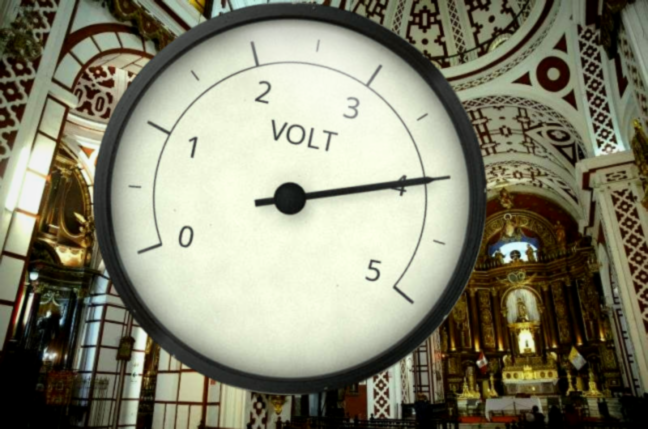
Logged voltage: 4,V
